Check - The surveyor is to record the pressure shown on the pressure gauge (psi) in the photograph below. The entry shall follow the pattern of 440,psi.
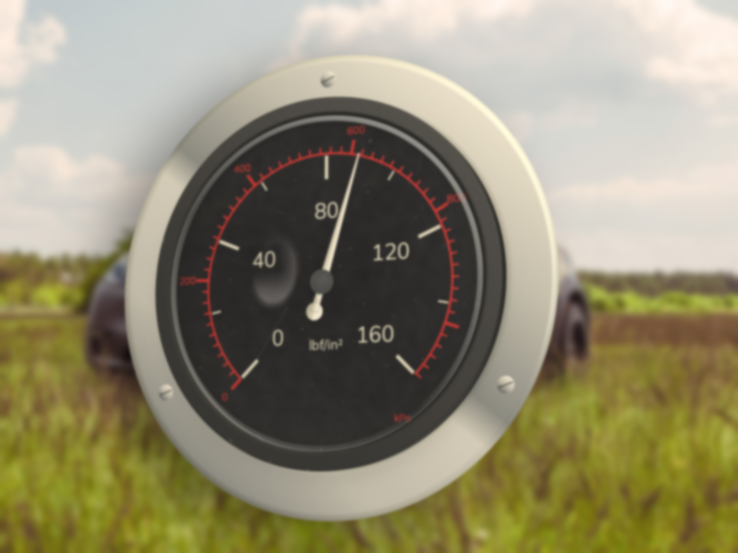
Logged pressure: 90,psi
